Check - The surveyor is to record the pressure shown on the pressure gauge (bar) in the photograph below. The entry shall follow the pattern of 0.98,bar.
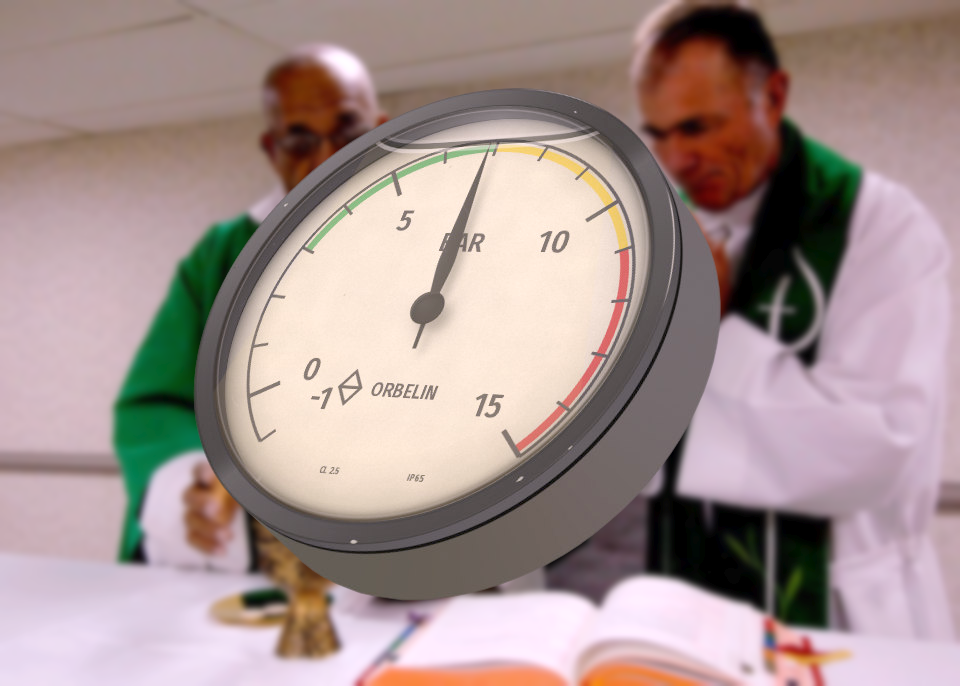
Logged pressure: 7,bar
